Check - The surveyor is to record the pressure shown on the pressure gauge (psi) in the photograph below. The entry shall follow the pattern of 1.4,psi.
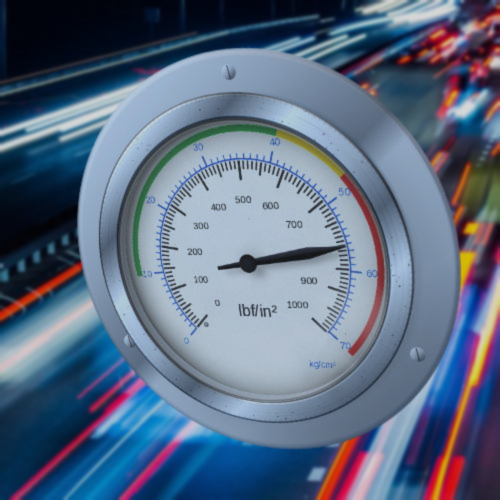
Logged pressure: 800,psi
